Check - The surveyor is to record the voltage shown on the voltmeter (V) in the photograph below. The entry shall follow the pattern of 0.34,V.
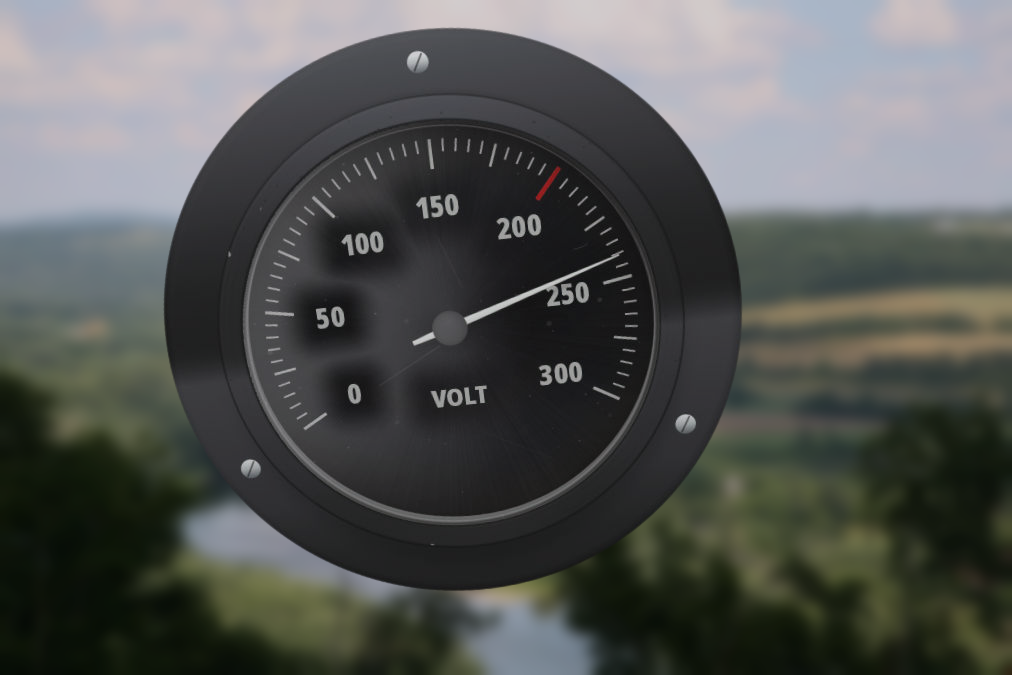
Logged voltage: 240,V
